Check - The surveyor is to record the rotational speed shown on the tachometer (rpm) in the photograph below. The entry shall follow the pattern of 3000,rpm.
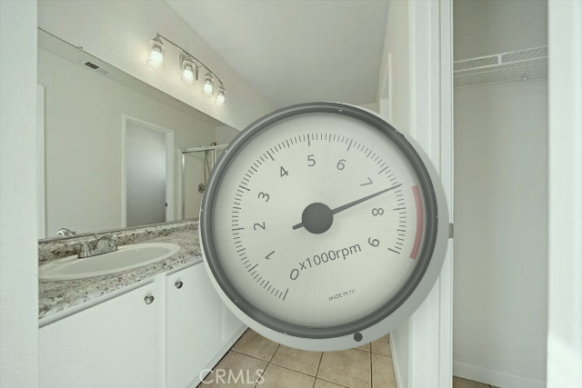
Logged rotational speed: 7500,rpm
